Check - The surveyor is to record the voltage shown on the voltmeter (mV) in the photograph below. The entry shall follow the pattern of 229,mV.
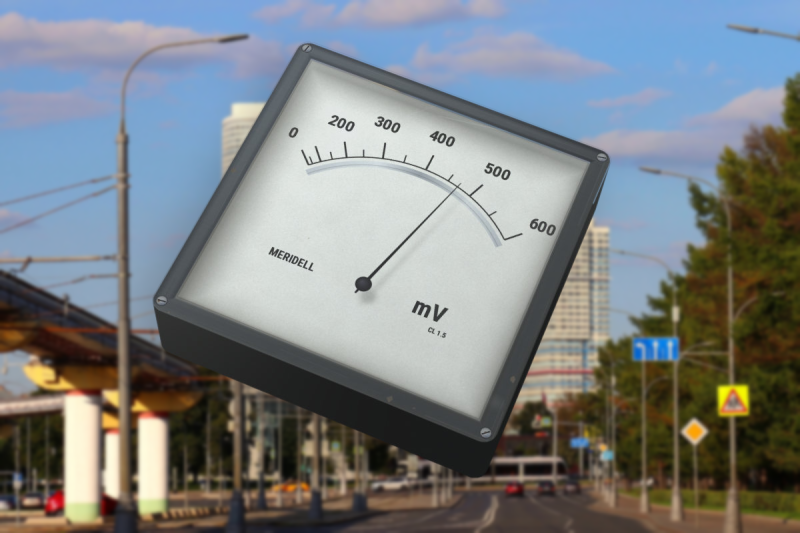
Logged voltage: 475,mV
